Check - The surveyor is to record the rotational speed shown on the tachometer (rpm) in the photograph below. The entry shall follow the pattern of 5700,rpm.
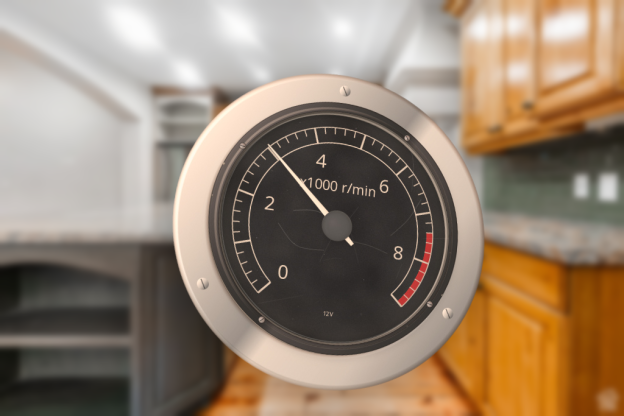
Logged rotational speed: 3000,rpm
